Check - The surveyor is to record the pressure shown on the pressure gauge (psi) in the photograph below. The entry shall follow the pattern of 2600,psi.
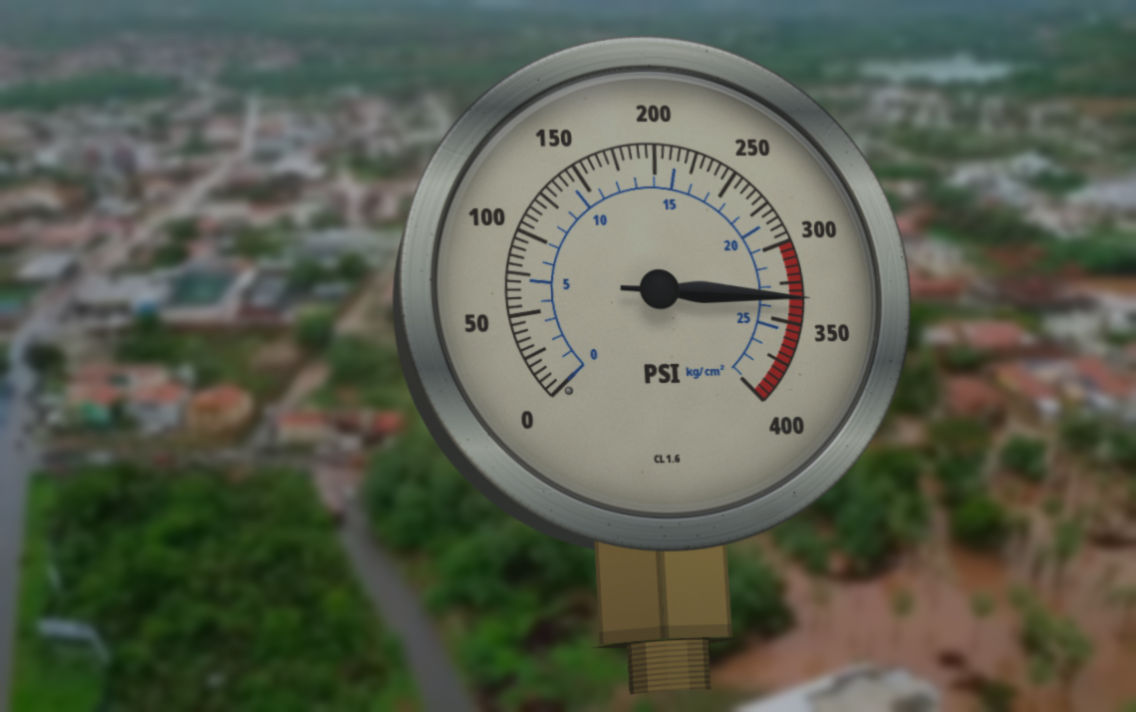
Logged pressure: 335,psi
